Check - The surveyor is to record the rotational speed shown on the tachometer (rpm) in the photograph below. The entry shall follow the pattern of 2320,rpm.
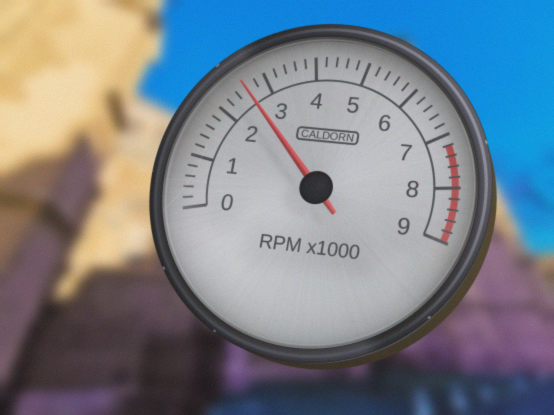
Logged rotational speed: 2600,rpm
